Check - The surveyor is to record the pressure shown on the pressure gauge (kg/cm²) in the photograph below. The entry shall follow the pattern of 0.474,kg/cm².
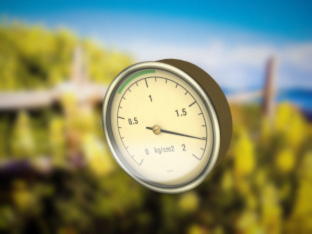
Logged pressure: 1.8,kg/cm²
